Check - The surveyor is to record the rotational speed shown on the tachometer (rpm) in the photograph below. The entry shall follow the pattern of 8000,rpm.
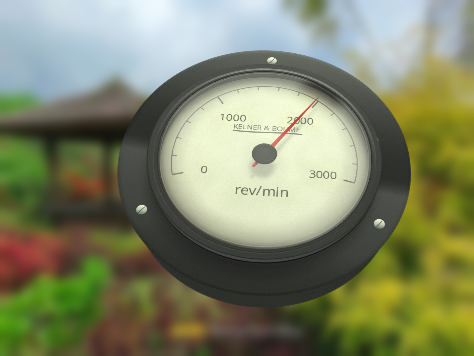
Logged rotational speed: 2000,rpm
